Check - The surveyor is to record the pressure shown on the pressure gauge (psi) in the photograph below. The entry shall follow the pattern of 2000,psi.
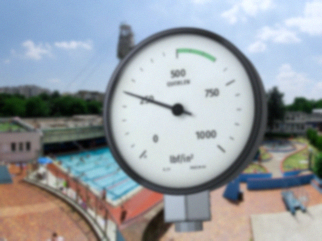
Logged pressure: 250,psi
